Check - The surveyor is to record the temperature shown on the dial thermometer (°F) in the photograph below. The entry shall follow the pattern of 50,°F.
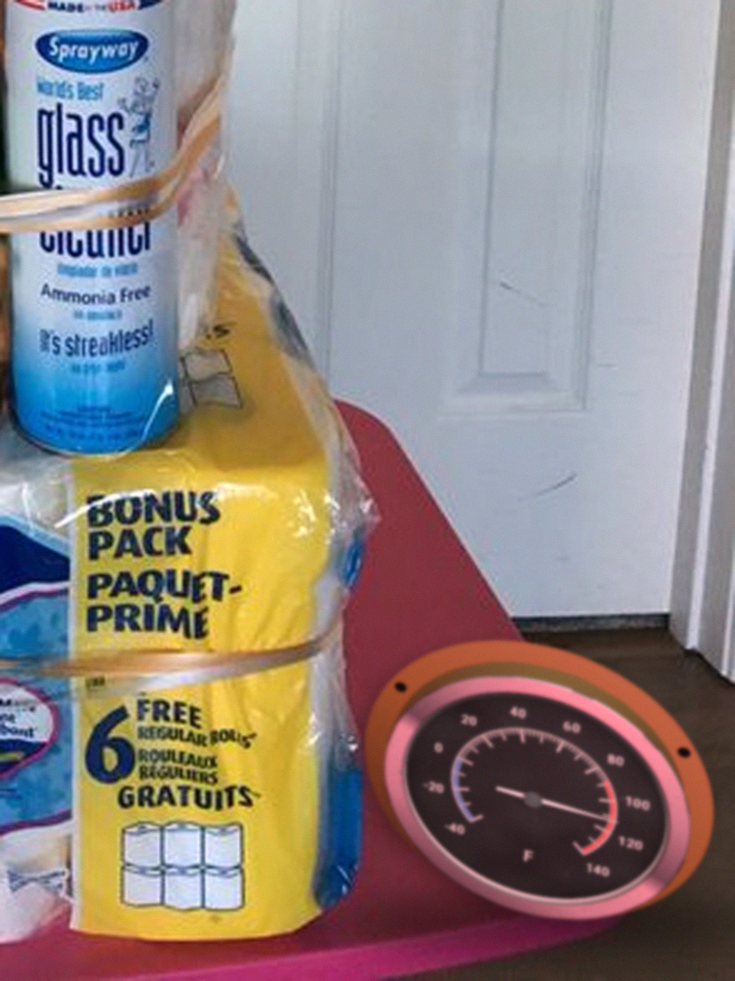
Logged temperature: 110,°F
